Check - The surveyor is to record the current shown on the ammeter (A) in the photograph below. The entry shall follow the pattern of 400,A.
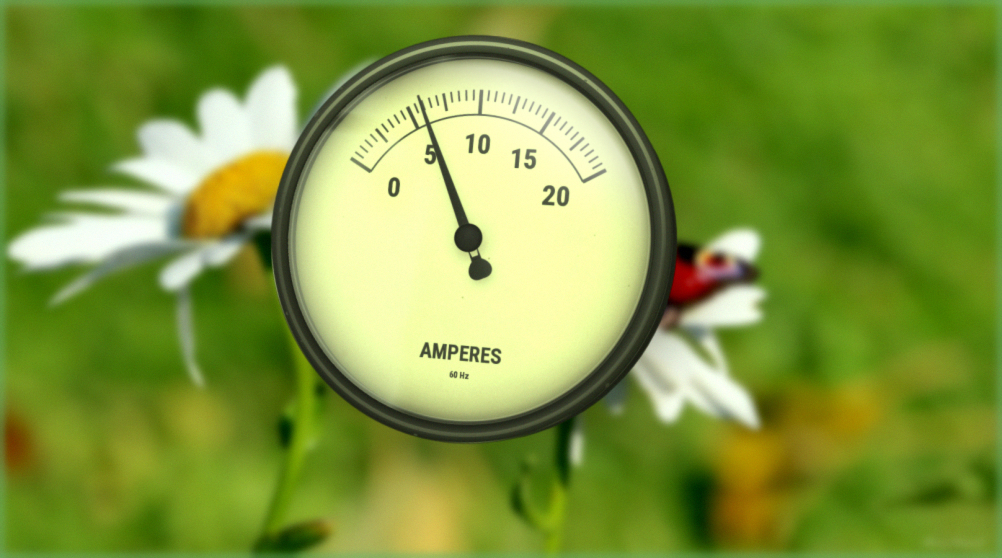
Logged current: 6,A
